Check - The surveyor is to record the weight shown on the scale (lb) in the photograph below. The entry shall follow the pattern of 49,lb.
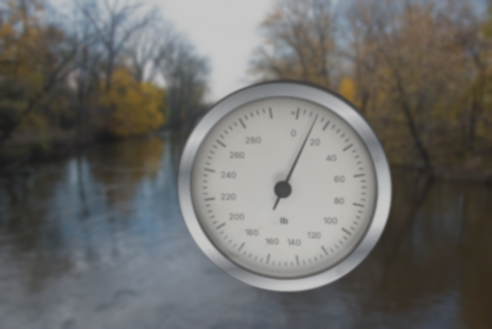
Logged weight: 12,lb
